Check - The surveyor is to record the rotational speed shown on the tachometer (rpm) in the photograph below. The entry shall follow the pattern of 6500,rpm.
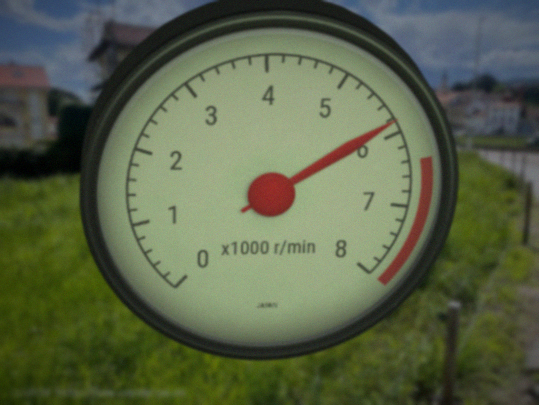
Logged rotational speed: 5800,rpm
